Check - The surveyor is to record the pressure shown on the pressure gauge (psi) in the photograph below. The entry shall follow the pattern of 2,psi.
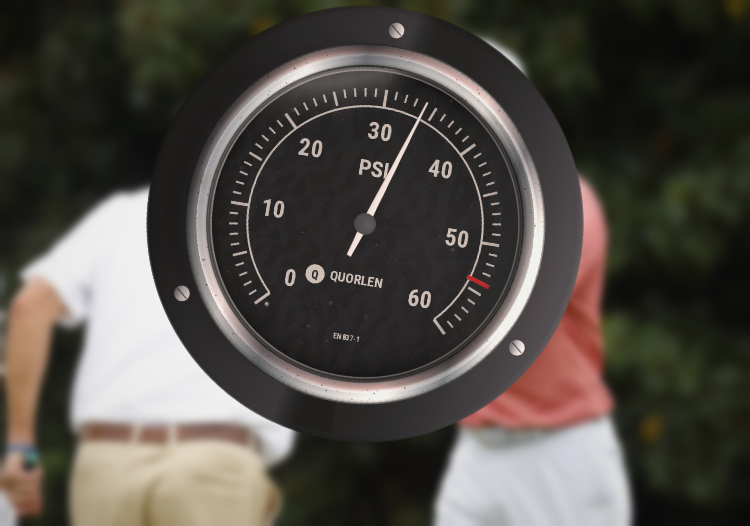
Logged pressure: 34,psi
